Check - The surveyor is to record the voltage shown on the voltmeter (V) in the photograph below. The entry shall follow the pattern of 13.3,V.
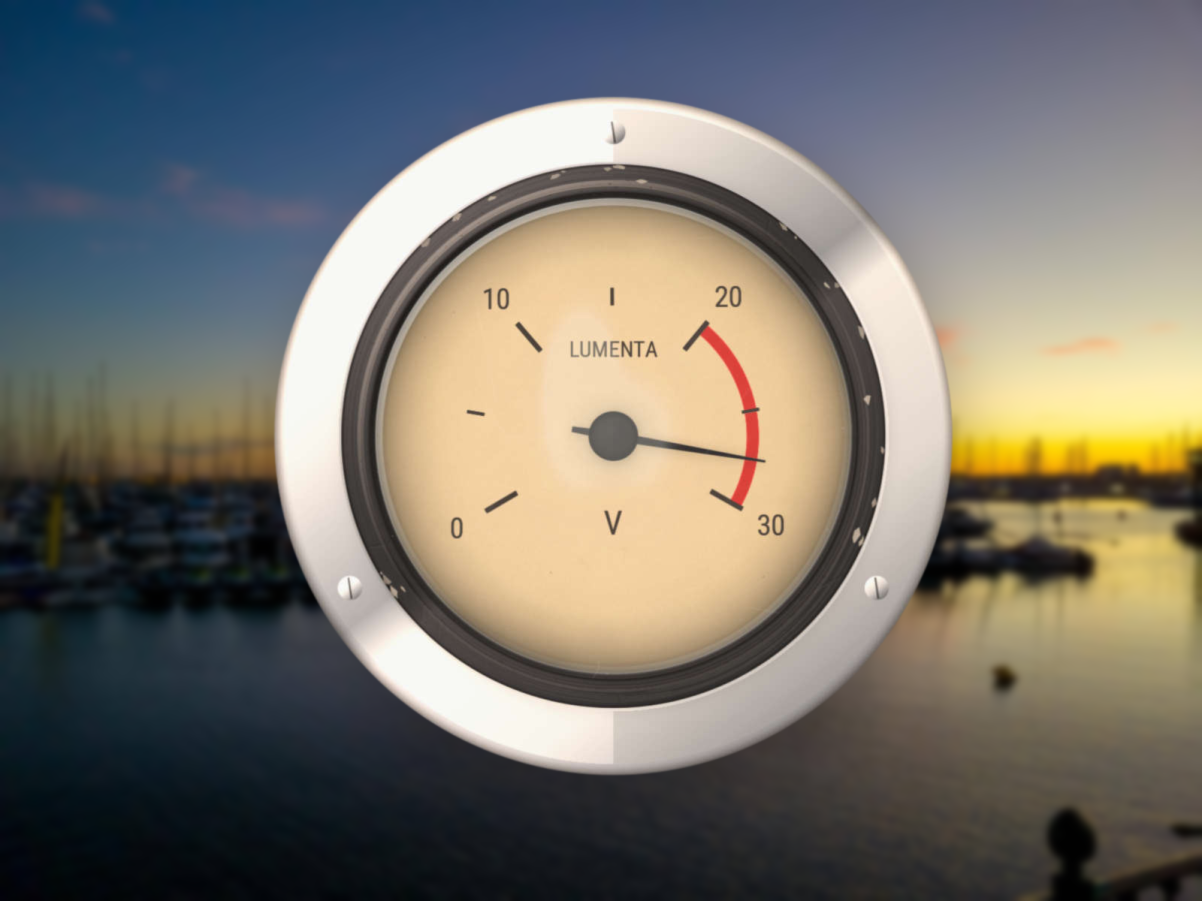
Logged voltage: 27.5,V
